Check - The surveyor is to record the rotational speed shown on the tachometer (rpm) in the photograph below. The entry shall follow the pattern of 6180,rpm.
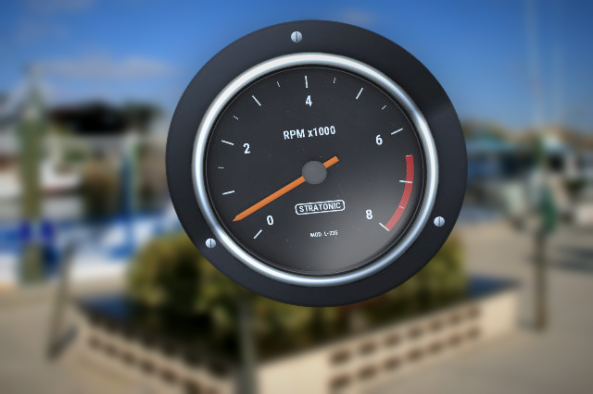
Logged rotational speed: 500,rpm
